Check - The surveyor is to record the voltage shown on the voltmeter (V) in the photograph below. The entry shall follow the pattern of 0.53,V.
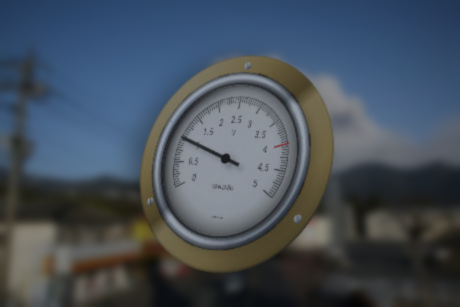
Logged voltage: 1,V
